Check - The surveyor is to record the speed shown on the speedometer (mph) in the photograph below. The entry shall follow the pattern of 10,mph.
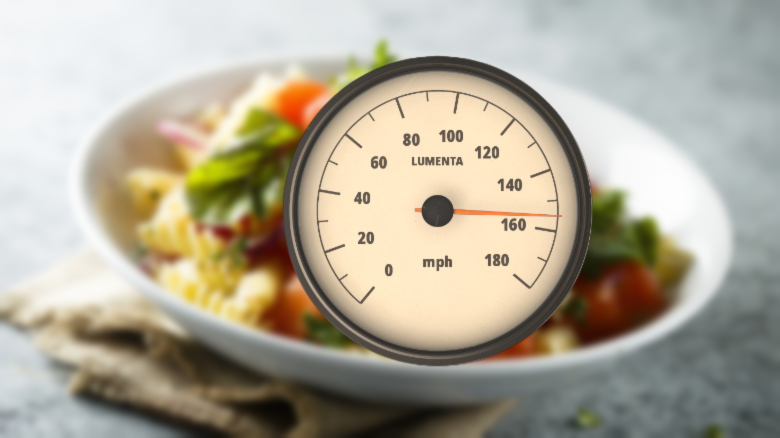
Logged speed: 155,mph
